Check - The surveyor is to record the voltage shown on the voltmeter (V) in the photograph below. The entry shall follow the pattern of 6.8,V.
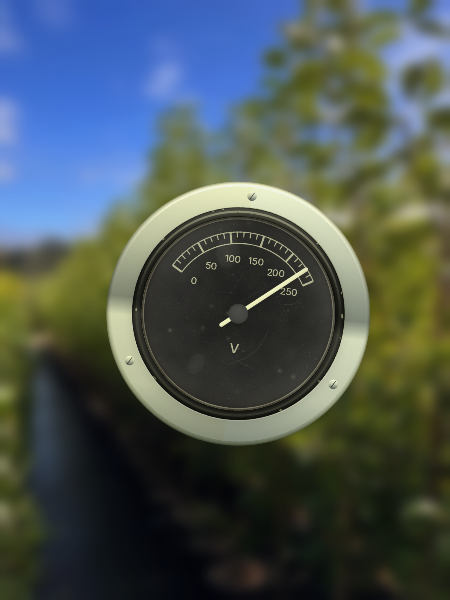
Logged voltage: 230,V
